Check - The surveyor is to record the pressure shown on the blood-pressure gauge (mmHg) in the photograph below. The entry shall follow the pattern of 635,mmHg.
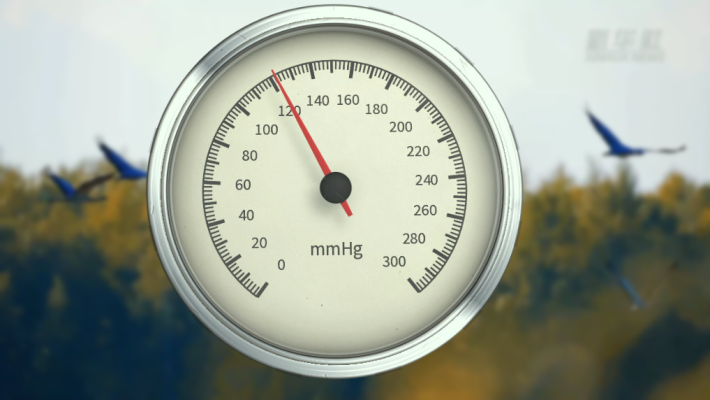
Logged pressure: 122,mmHg
